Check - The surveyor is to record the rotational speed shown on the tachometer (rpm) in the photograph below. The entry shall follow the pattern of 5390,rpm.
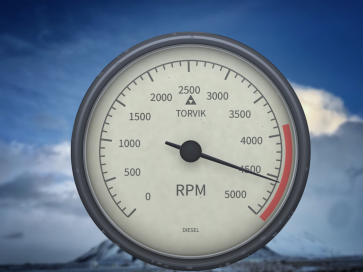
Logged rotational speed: 4550,rpm
